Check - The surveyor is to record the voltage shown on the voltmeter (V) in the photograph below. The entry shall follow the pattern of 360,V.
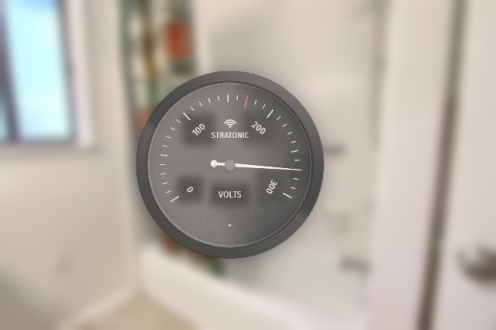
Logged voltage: 270,V
